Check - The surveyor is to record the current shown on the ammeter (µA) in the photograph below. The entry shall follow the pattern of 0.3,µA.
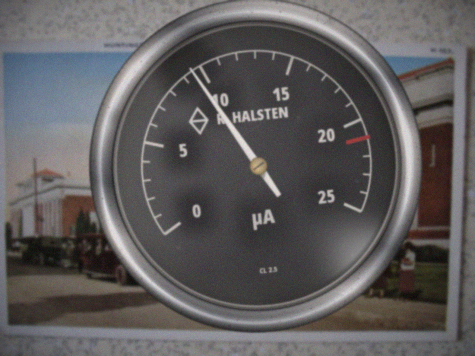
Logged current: 9.5,µA
